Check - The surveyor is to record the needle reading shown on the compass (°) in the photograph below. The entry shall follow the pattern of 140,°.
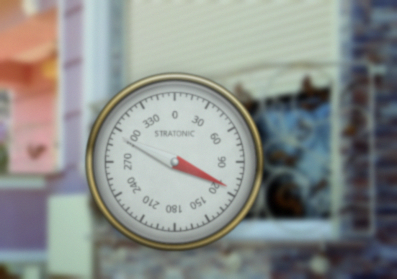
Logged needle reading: 115,°
